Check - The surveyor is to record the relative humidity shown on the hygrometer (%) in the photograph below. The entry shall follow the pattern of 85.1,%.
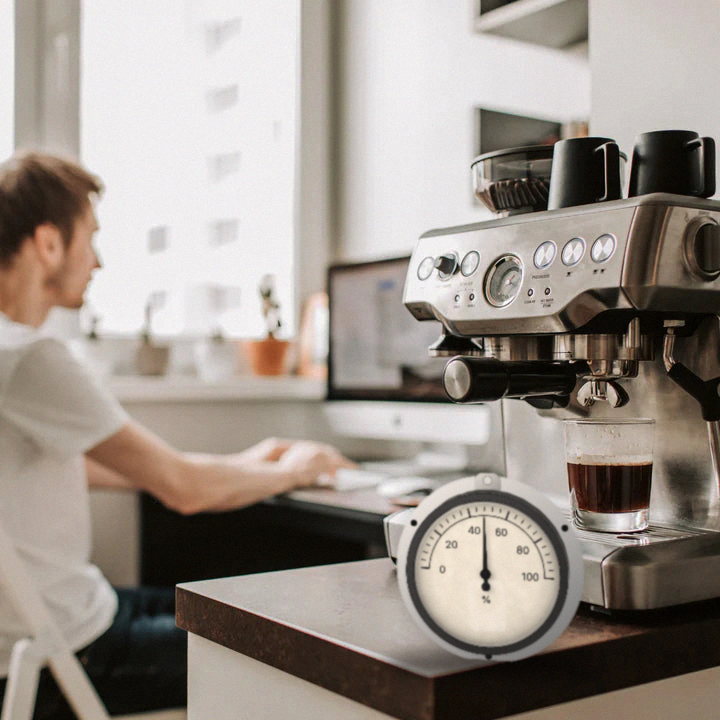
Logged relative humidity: 48,%
